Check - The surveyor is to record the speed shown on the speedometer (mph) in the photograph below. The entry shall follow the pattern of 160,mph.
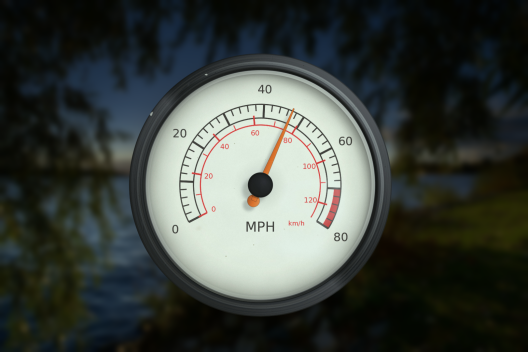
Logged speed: 47,mph
